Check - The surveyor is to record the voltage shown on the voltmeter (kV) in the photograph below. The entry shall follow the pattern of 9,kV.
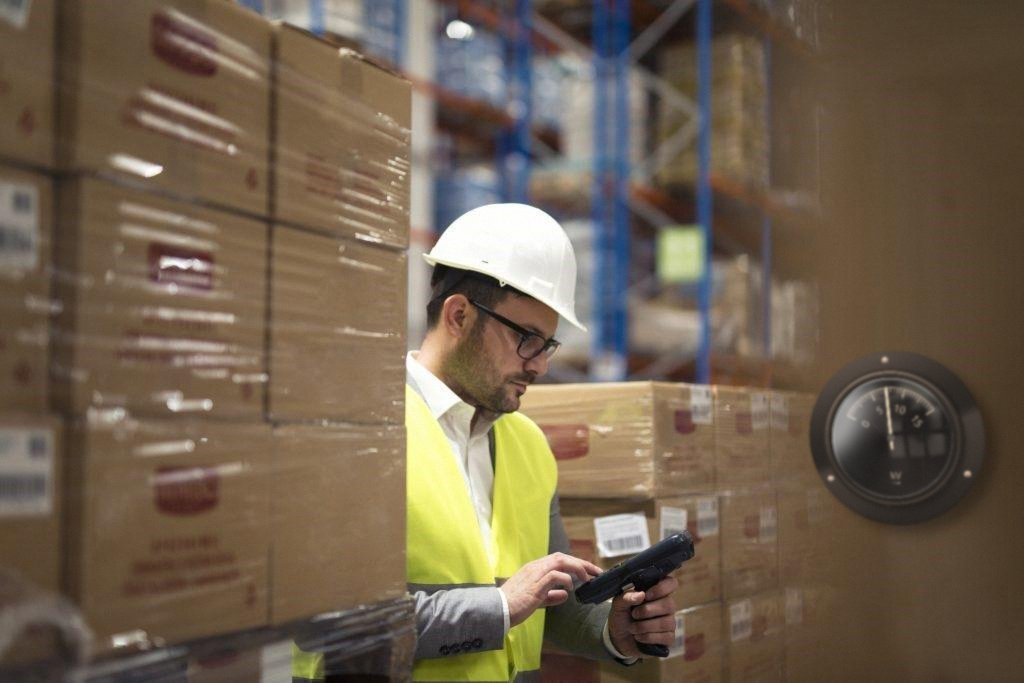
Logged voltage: 7.5,kV
